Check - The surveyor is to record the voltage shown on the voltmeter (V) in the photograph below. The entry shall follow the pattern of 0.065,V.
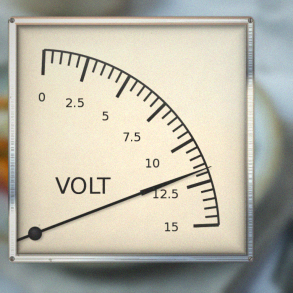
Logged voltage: 11.75,V
